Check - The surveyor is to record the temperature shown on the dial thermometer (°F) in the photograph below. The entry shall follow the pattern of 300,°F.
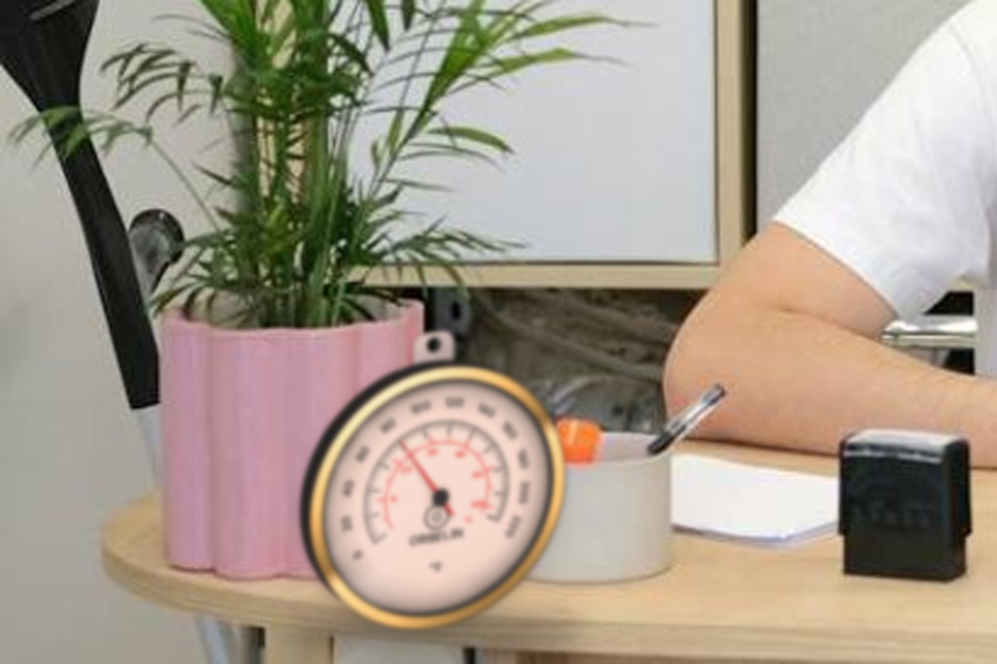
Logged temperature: 80,°F
